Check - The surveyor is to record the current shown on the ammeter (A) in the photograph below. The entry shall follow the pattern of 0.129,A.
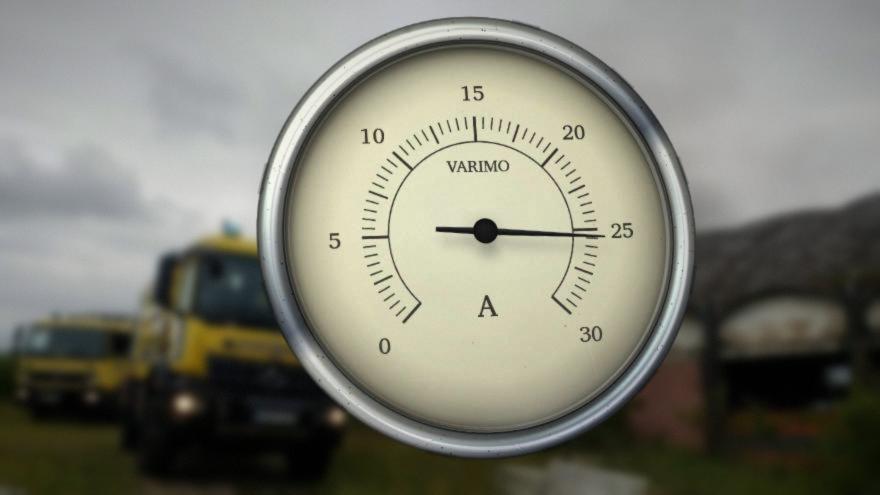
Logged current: 25.5,A
